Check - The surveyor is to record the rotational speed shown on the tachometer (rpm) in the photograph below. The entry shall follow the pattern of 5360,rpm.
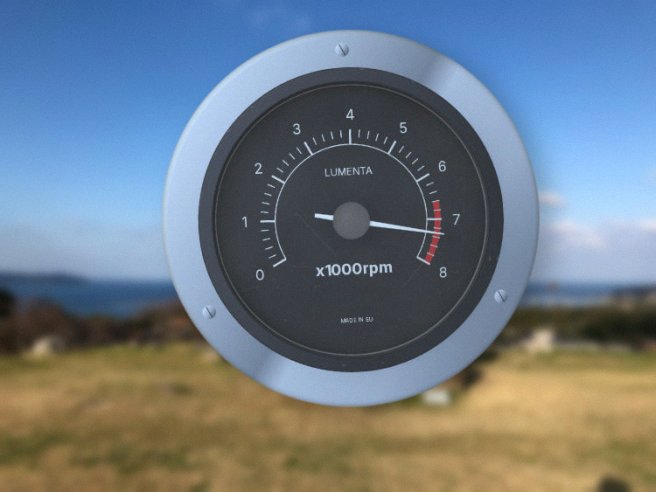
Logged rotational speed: 7300,rpm
